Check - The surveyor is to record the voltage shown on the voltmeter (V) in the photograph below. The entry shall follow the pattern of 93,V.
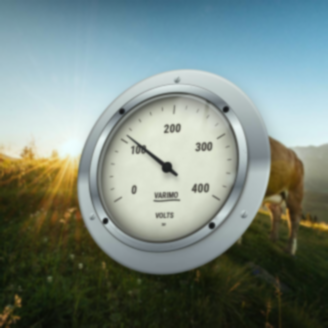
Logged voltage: 110,V
